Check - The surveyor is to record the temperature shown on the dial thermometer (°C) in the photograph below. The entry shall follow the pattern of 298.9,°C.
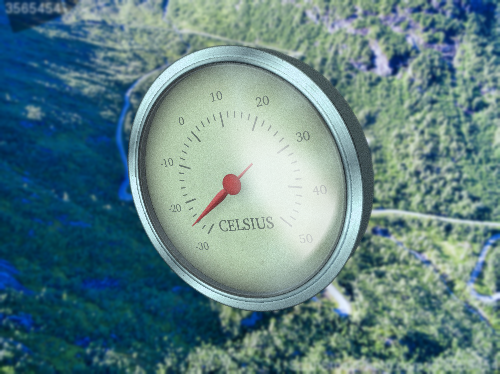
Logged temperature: -26,°C
